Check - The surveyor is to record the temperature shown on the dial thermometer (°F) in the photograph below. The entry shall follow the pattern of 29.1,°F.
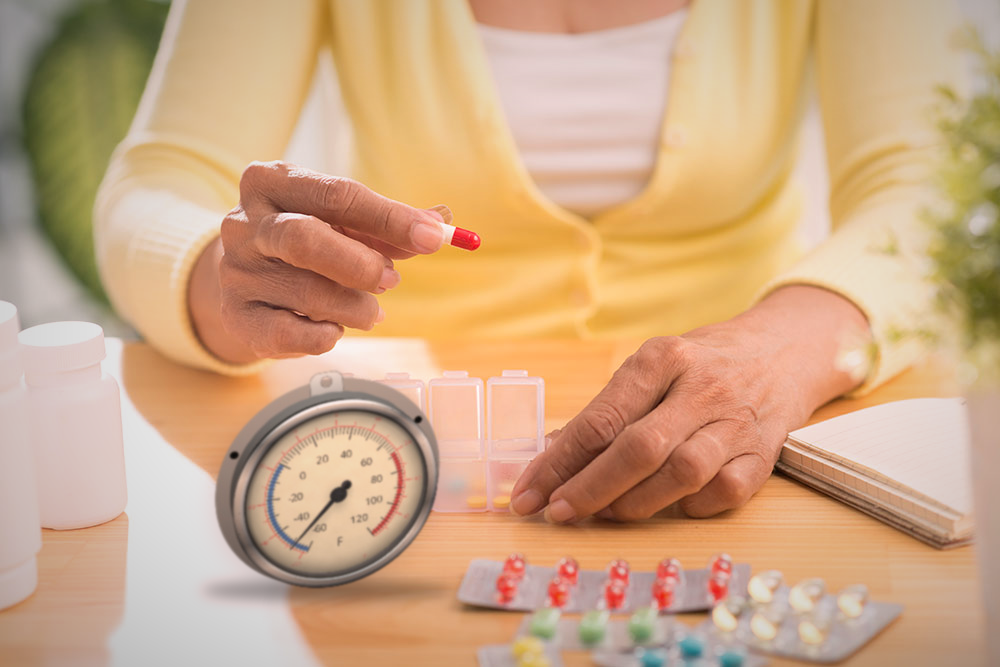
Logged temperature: -50,°F
